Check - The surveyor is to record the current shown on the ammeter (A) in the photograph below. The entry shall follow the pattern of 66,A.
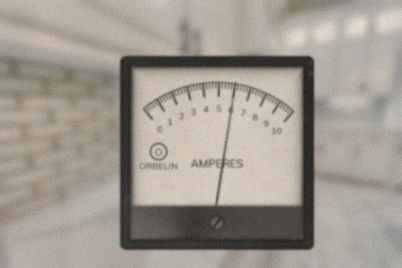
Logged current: 6,A
